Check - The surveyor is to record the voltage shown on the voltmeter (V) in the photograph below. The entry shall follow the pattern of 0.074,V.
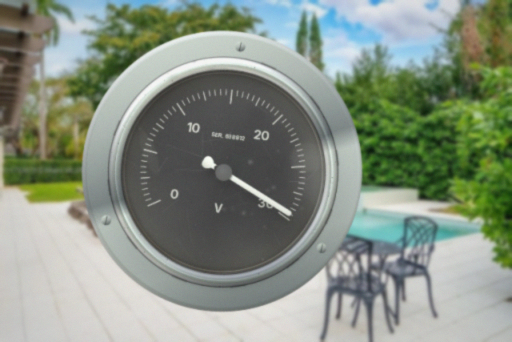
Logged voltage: 29.5,V
